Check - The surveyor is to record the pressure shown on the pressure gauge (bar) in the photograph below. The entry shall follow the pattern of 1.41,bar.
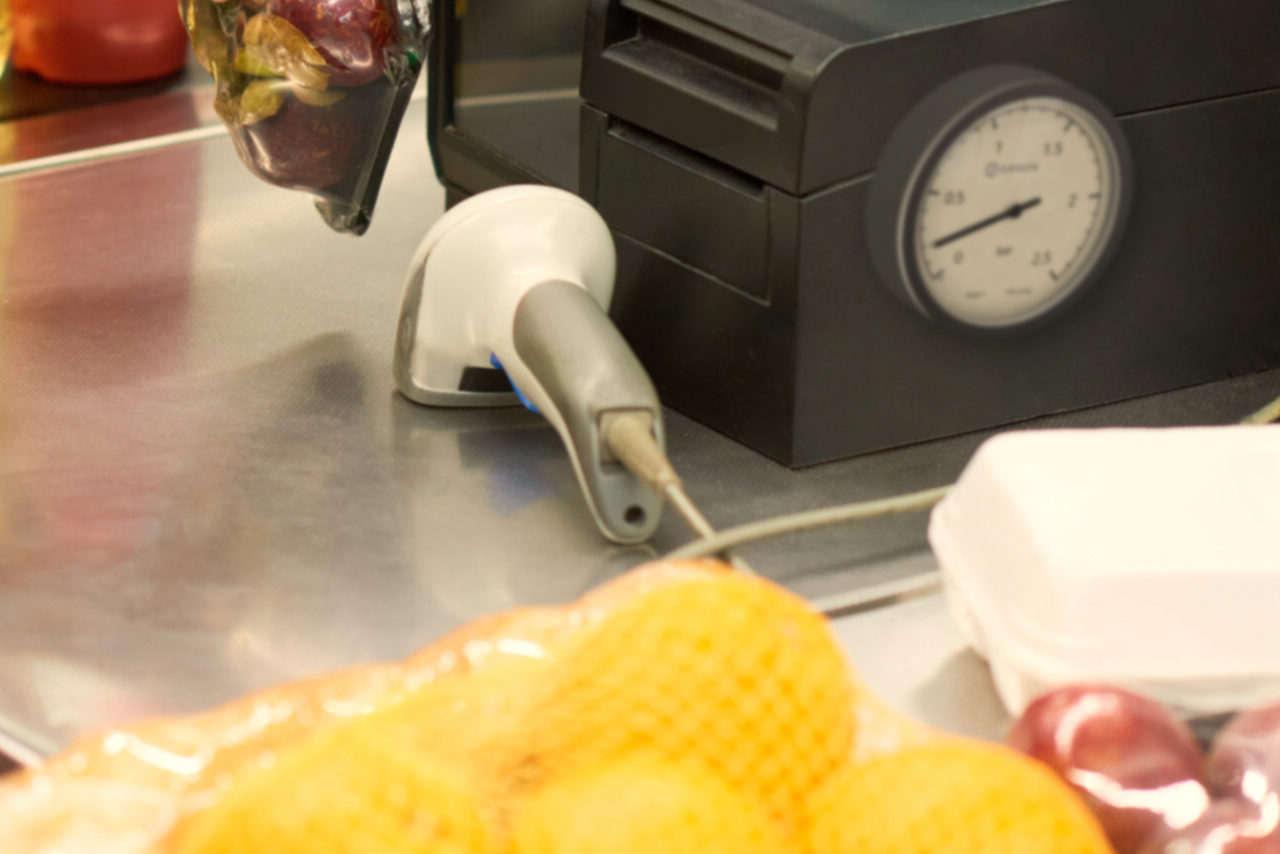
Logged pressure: 0.2,bar
